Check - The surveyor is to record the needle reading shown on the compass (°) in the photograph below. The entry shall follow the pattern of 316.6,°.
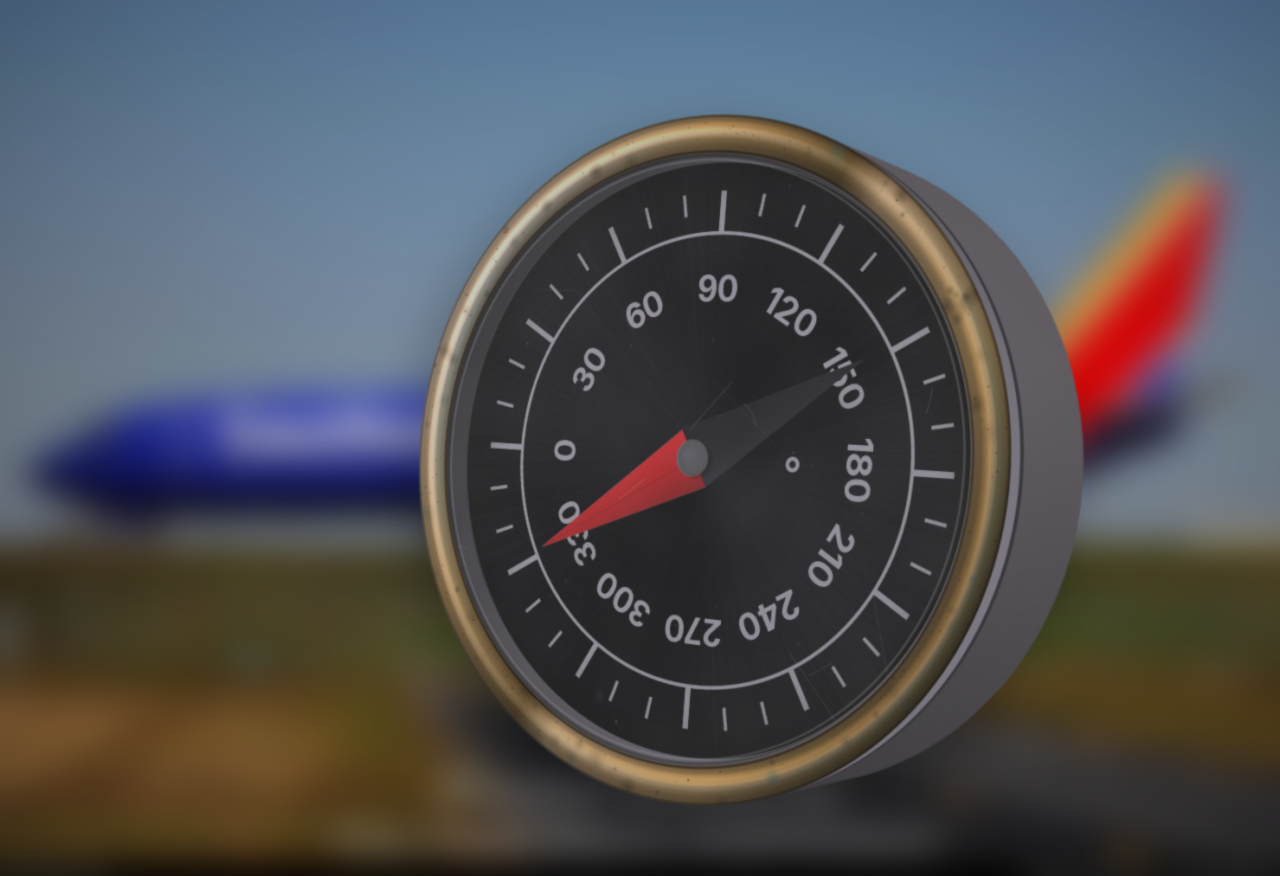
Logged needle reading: 330,°
